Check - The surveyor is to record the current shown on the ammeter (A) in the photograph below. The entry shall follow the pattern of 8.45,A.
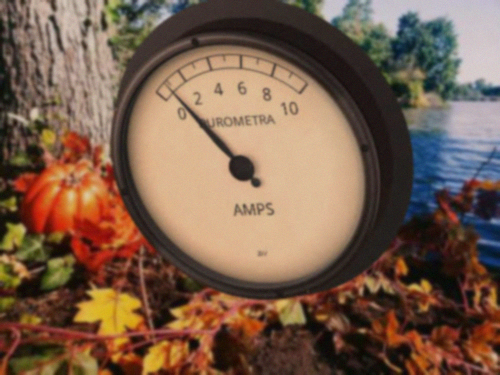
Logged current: 1,A
